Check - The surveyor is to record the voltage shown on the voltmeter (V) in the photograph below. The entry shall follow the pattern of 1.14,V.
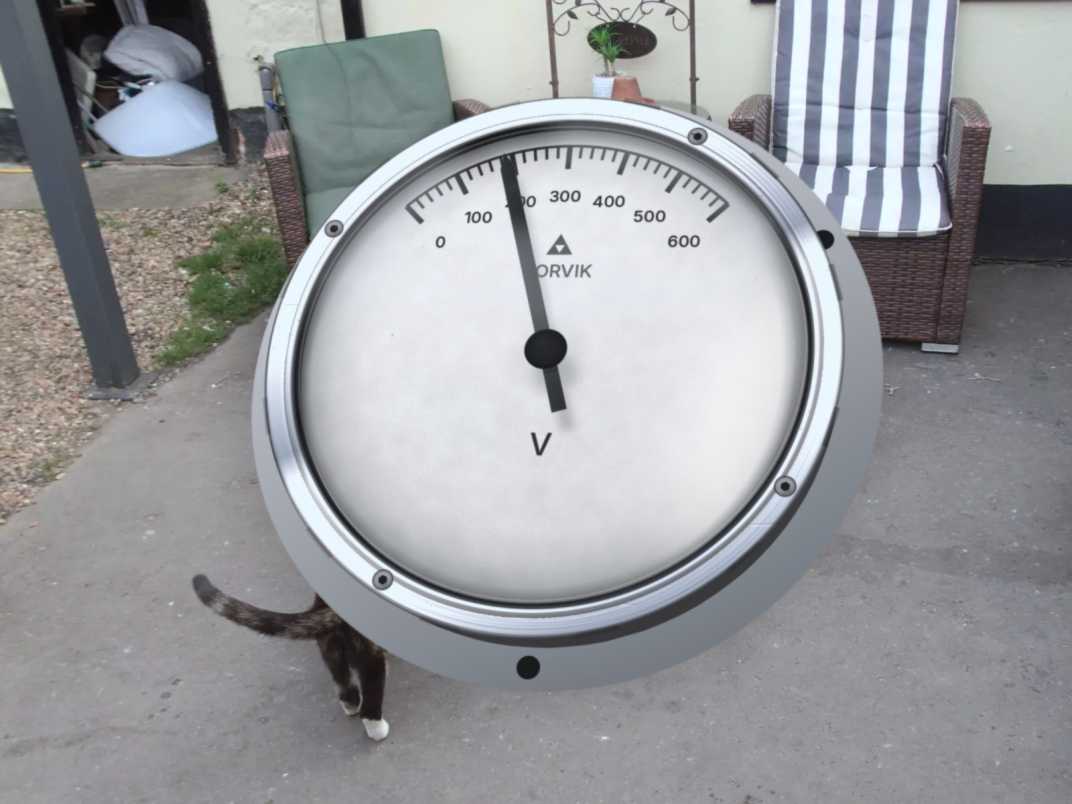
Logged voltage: 190,V
